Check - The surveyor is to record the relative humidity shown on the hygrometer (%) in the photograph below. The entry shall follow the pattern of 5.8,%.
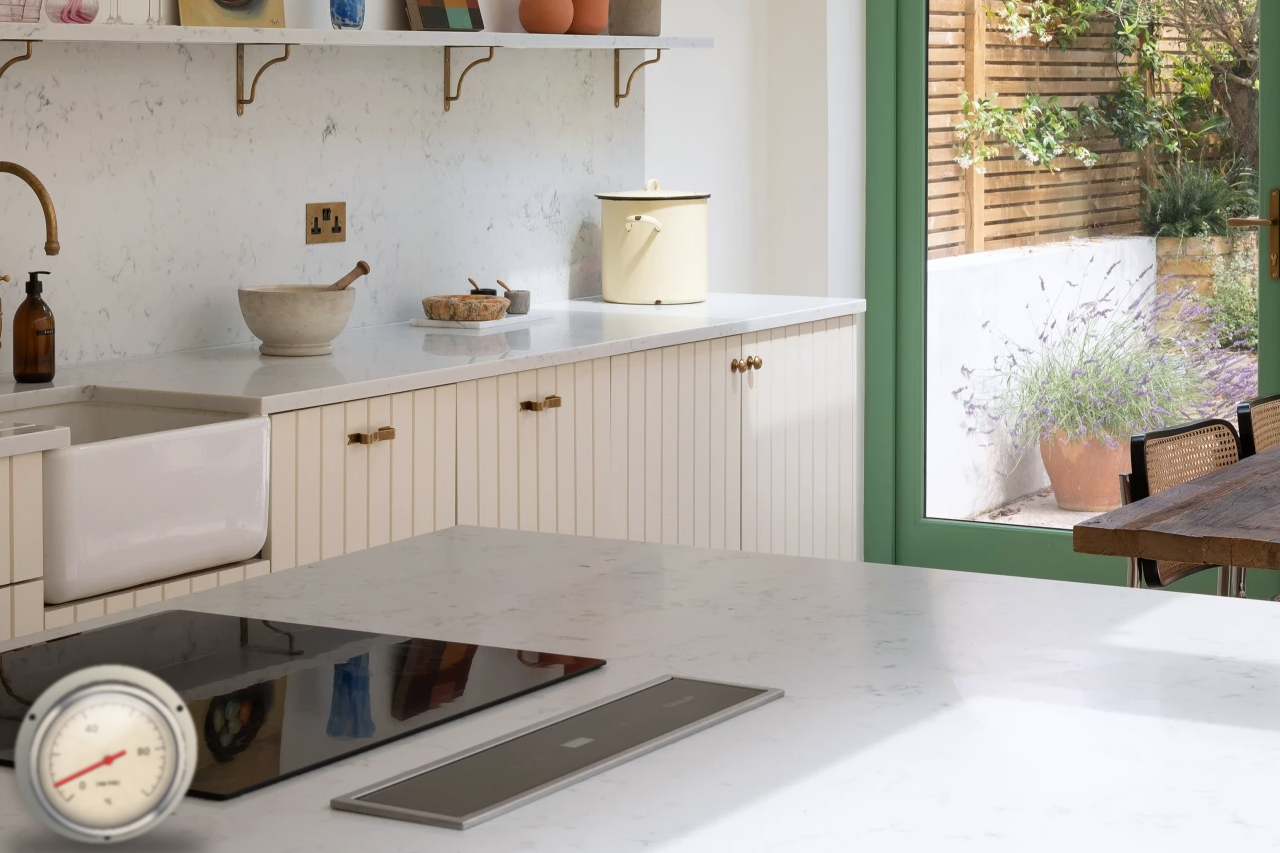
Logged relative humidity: 8,%
